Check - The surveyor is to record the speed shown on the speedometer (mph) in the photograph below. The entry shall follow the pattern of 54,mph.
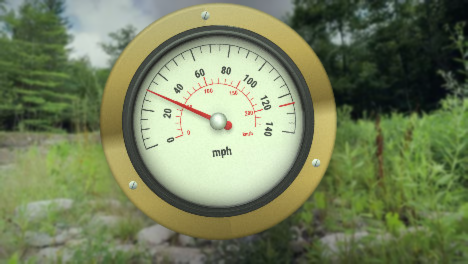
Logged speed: 30,mph
